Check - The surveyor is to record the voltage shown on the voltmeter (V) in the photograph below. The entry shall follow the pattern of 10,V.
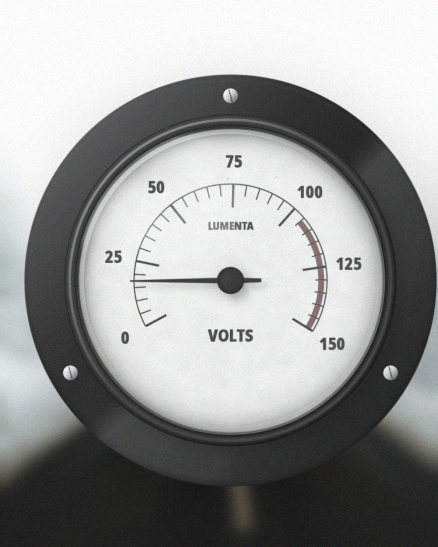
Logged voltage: 17.5,V
